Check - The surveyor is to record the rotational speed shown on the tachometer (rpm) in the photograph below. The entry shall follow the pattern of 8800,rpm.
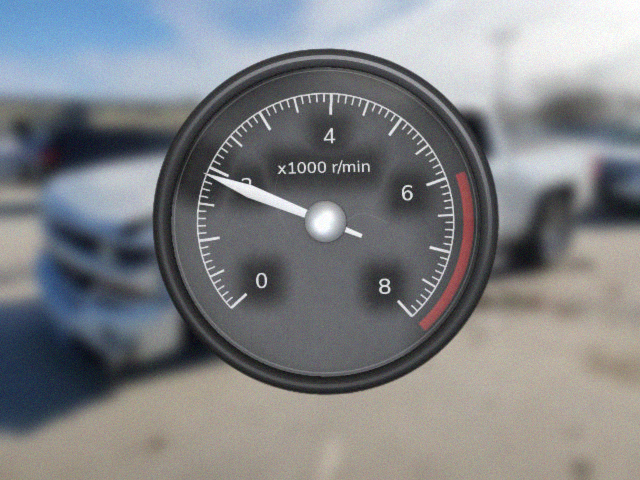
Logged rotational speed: 1900,rpm
